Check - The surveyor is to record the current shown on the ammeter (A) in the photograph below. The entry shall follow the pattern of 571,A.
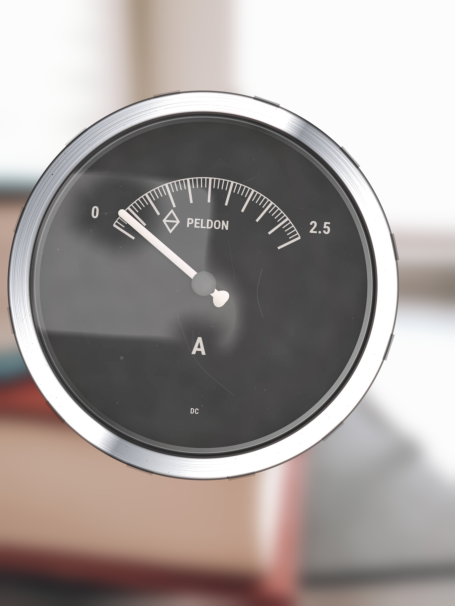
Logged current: 0.15,A
